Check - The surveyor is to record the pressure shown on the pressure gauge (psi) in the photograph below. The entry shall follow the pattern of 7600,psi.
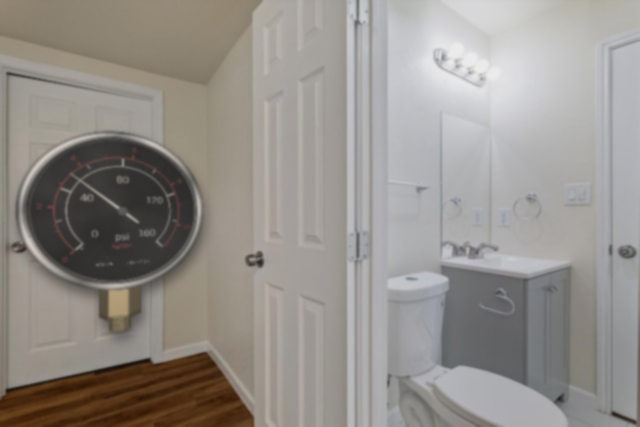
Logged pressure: 50,psi
